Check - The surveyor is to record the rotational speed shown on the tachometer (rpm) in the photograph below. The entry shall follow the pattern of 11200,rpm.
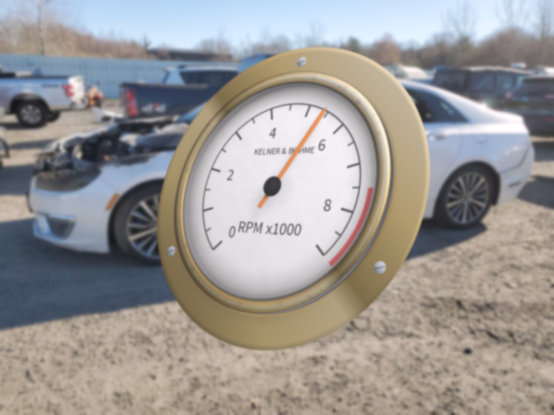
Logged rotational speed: 5500,rpm
